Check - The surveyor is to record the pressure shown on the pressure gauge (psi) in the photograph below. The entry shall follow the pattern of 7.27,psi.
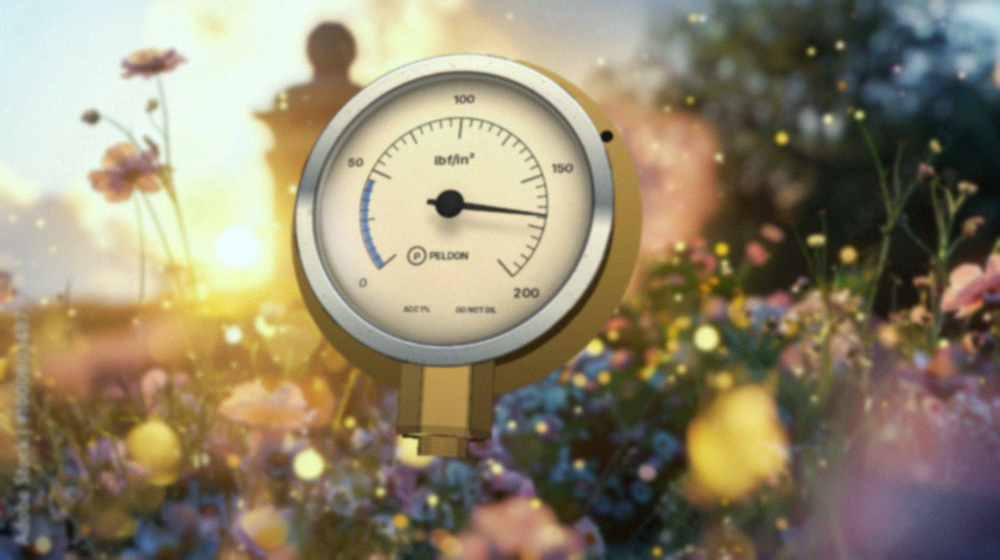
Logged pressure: 170,psi
